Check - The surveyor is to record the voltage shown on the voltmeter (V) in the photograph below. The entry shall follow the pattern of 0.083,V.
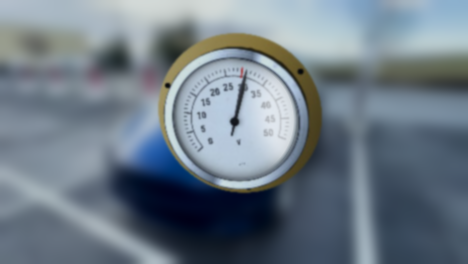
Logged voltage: 30,V
